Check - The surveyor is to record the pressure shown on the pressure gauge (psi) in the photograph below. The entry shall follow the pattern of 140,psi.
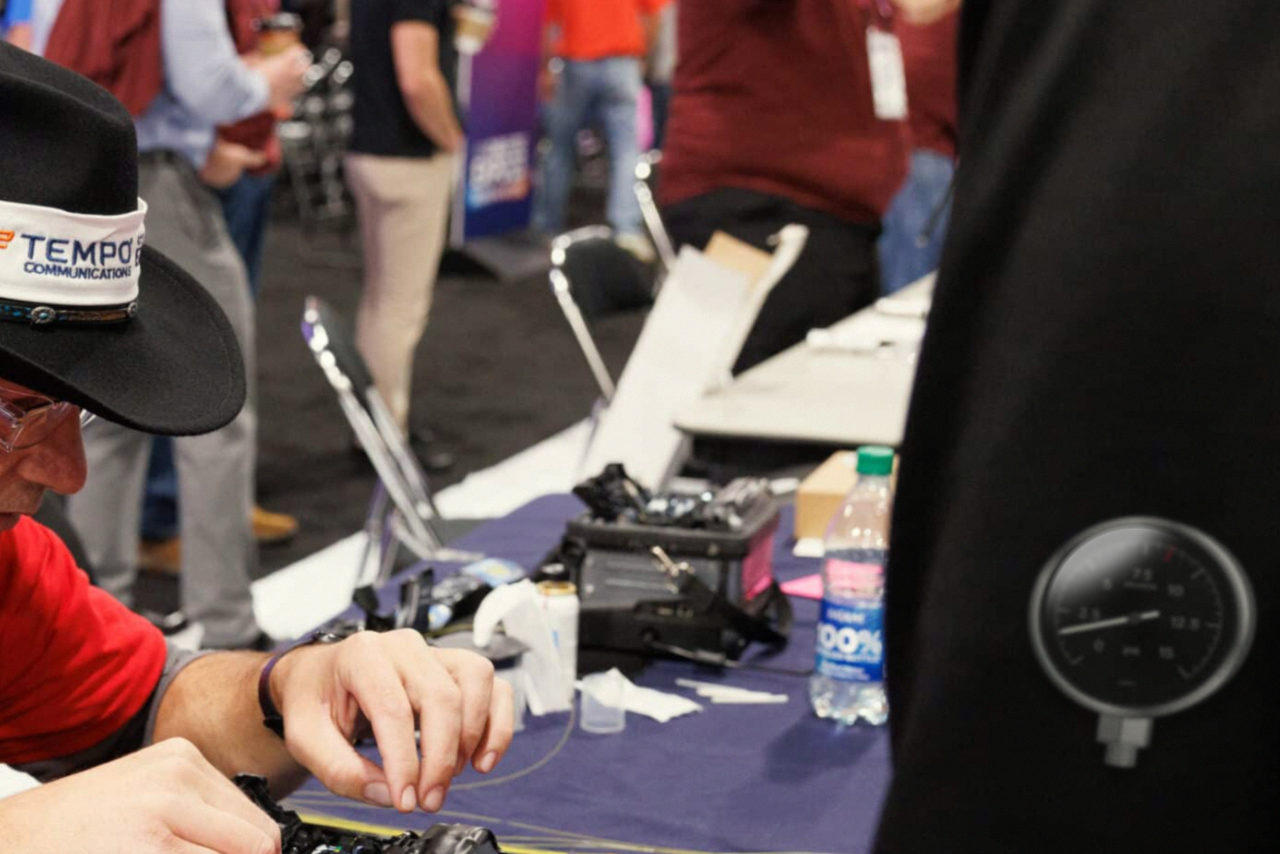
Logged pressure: 1.5,psi
